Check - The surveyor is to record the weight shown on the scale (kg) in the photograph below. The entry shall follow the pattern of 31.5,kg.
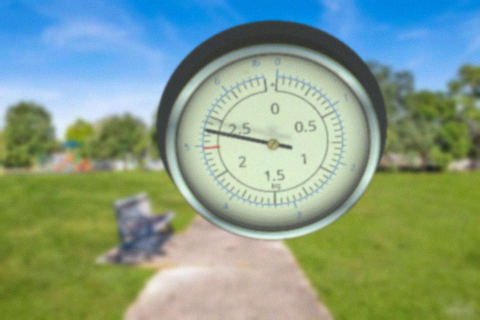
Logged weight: 2.4,kg
